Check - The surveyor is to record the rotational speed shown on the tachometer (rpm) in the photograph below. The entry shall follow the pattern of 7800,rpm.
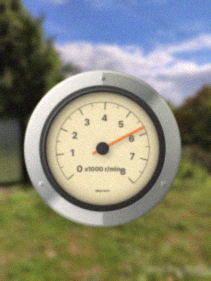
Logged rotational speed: 5750,rpm
